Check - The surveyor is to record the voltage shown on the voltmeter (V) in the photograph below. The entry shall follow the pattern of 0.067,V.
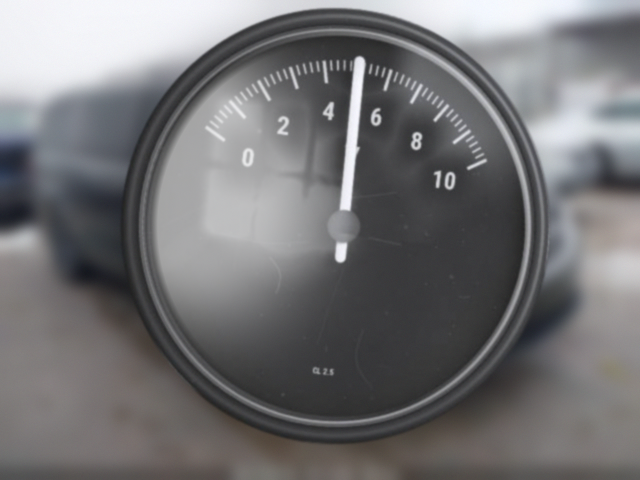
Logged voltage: 5,V
